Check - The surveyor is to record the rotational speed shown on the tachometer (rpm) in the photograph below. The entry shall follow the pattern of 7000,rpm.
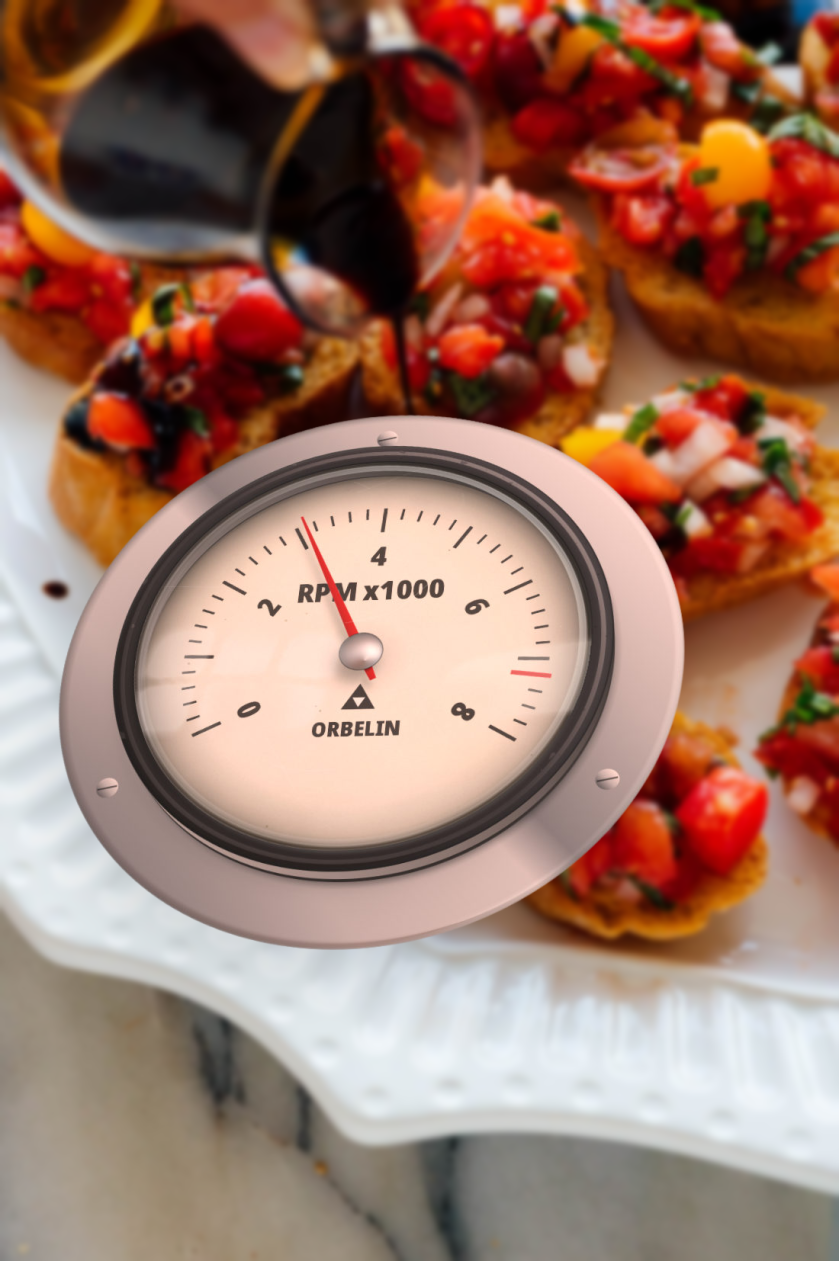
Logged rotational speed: 3100,rpm
